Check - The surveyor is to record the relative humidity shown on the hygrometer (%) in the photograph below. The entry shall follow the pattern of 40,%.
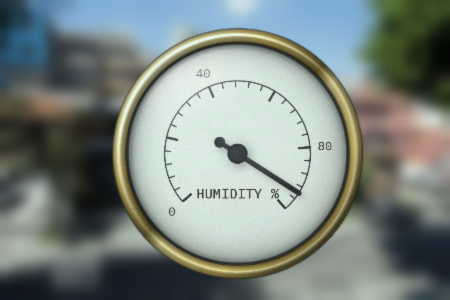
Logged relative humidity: 94,%
